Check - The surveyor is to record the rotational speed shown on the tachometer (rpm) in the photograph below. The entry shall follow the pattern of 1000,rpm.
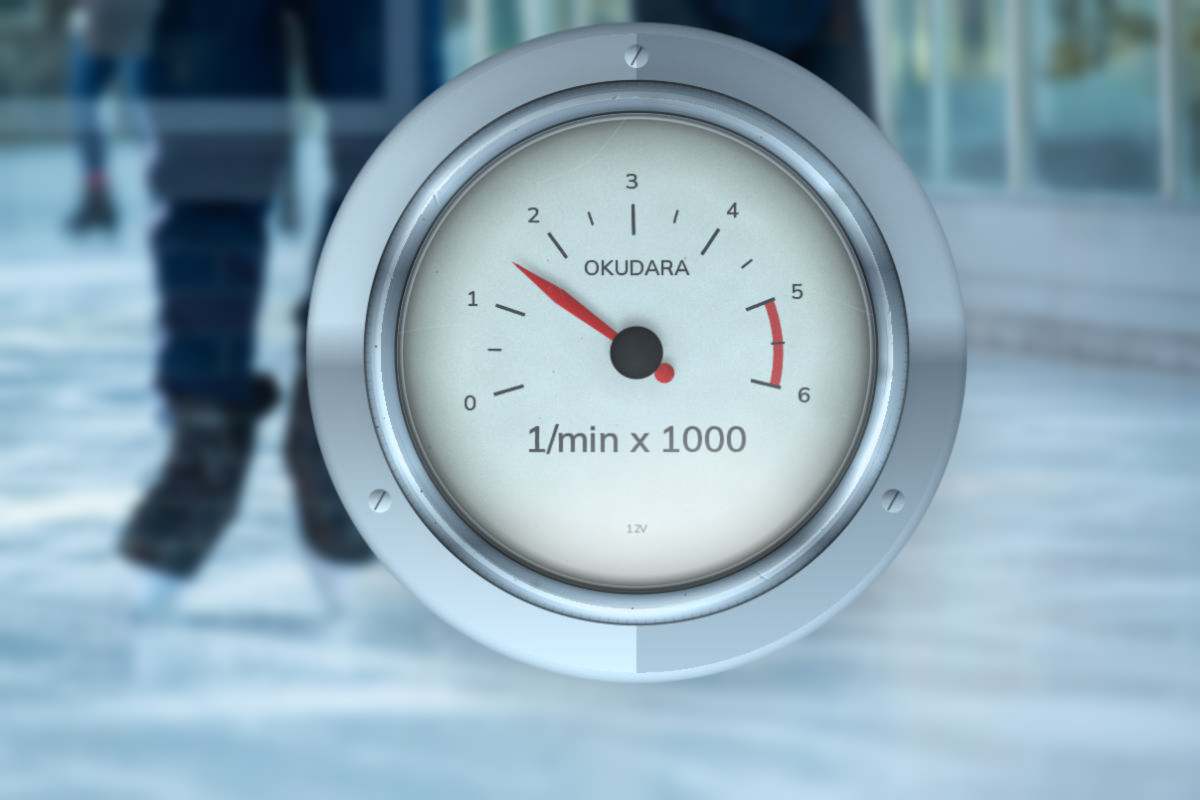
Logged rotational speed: 1500,rpm
